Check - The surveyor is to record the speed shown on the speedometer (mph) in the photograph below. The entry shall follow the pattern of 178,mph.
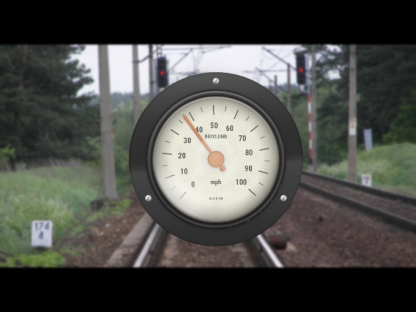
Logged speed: 37.5,mph
